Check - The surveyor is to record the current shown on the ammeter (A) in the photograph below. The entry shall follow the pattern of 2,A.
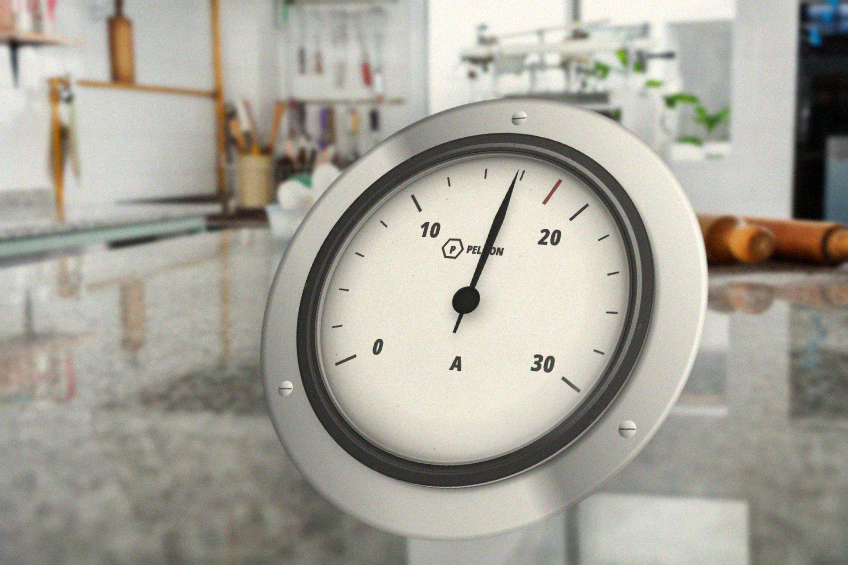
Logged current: 16,A
